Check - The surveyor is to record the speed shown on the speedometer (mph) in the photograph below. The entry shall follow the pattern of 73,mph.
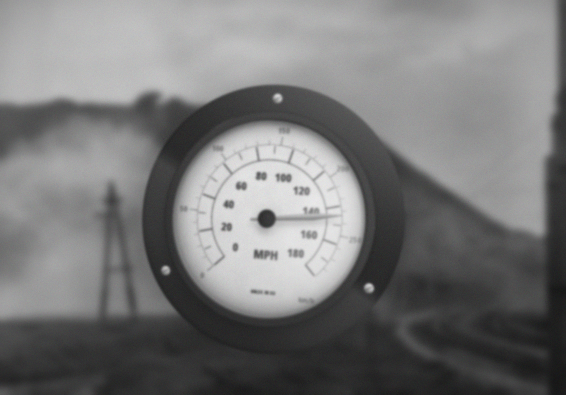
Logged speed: 145,mph
